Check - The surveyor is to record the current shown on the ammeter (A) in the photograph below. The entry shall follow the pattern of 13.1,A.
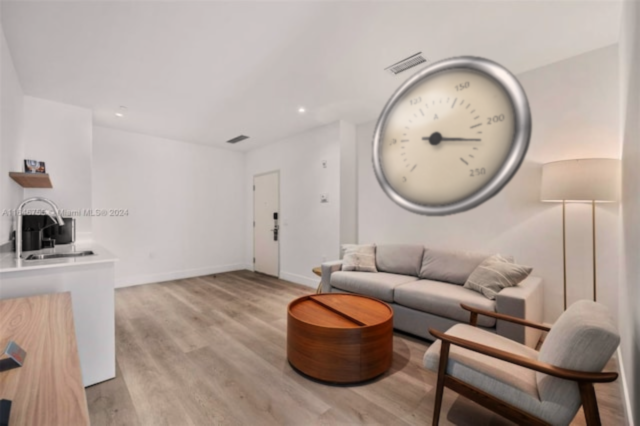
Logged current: 220,A
